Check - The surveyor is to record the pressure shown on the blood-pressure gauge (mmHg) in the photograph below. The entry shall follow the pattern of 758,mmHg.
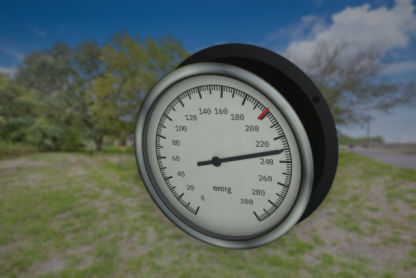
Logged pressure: 230,mmHg
